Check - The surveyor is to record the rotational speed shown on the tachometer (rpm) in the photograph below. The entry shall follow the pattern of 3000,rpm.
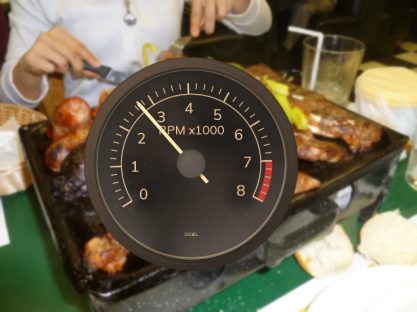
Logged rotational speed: 2700,rpm
